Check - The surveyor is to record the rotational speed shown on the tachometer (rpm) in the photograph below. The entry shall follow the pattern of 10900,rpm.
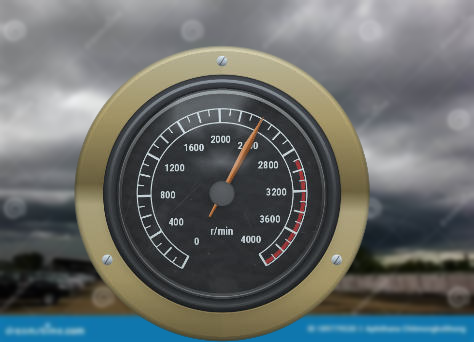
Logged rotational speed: 2400,rpm
